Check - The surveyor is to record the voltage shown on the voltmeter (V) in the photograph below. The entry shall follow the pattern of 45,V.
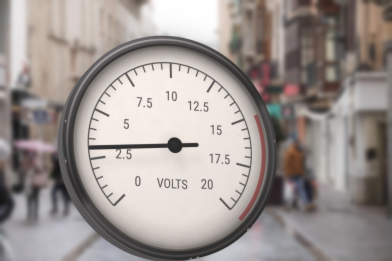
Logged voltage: 3,V
